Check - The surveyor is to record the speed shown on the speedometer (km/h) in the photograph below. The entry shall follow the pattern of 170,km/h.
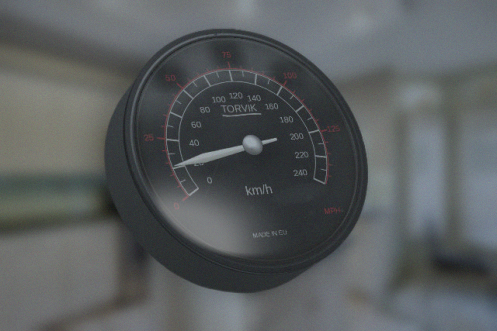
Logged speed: 20,km/h
